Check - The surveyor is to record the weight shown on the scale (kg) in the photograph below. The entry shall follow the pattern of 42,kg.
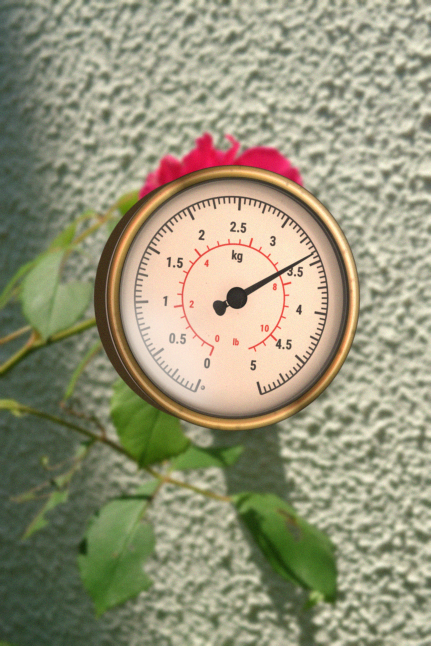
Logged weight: 3.4,kg
